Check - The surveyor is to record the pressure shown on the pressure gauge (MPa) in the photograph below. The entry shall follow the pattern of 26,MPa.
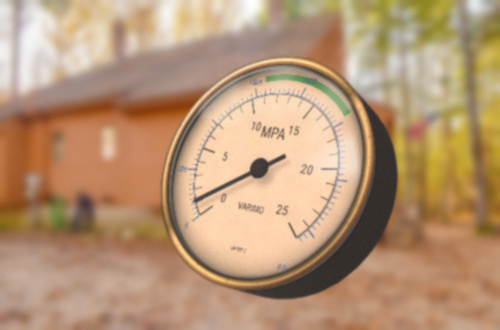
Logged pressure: 1,MPa
